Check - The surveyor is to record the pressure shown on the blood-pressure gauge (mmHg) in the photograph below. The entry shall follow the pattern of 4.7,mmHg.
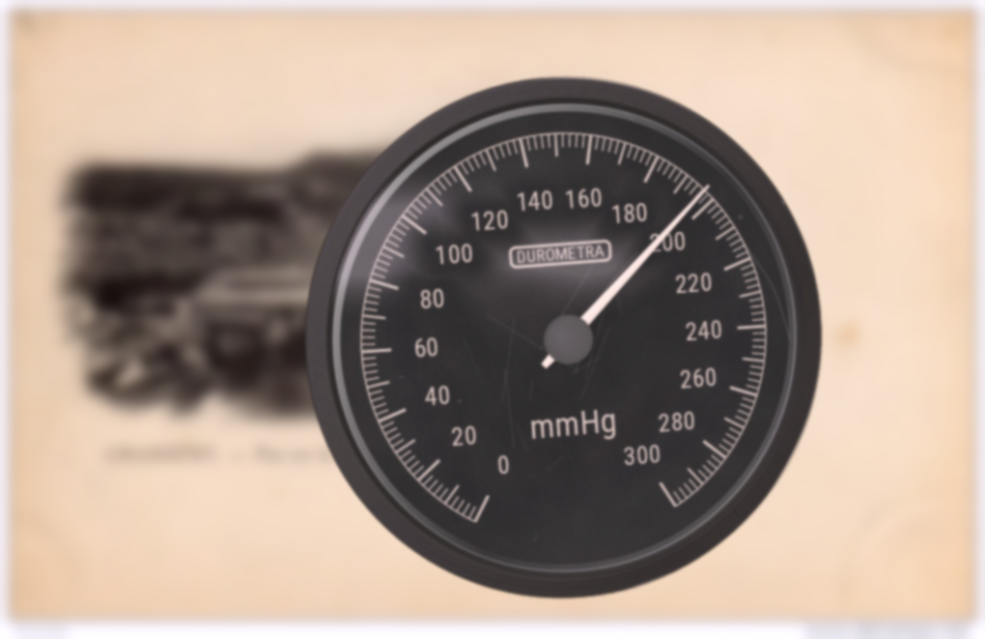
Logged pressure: 196,mmHg
